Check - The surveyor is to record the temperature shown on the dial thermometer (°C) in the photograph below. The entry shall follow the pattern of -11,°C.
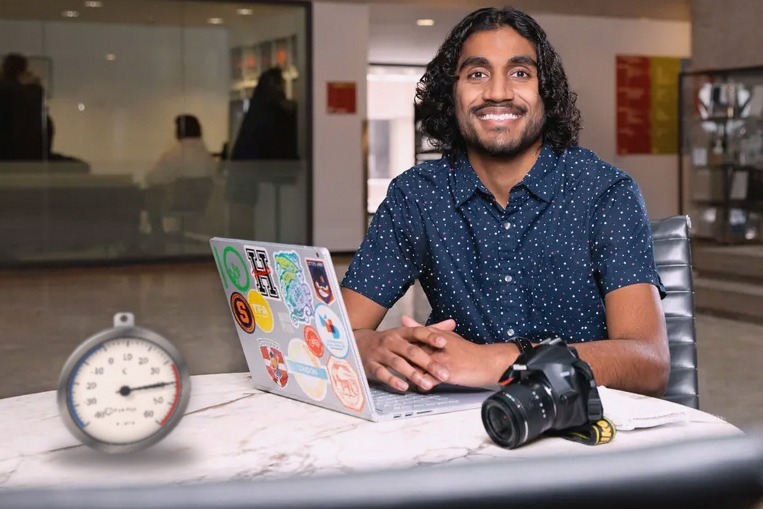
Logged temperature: 40,°C
